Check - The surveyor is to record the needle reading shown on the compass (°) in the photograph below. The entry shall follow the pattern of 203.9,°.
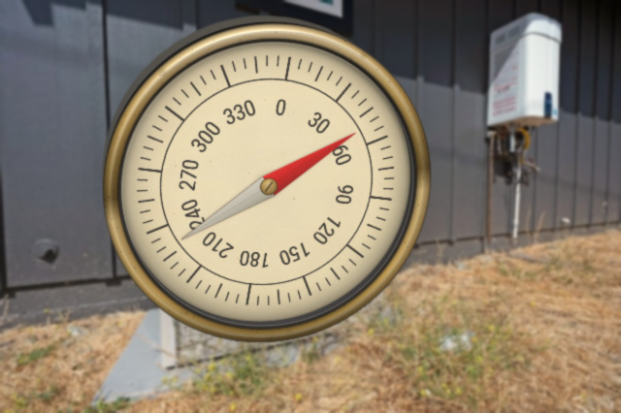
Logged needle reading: 50,°
